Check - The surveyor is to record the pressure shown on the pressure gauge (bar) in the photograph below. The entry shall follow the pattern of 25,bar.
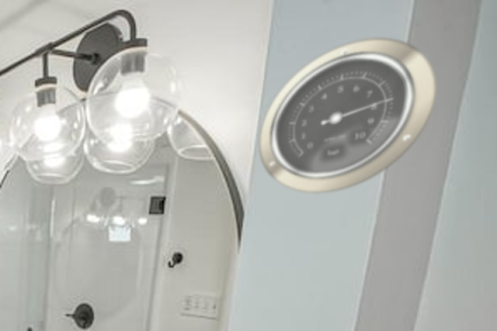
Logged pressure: 8,bar
